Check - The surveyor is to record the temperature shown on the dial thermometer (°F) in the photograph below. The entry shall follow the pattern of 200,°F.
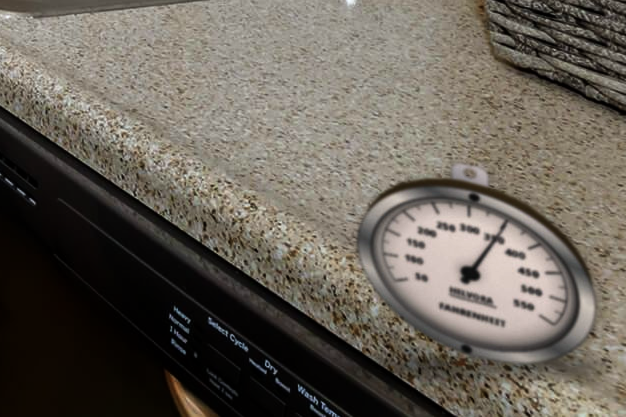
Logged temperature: 350,°F
